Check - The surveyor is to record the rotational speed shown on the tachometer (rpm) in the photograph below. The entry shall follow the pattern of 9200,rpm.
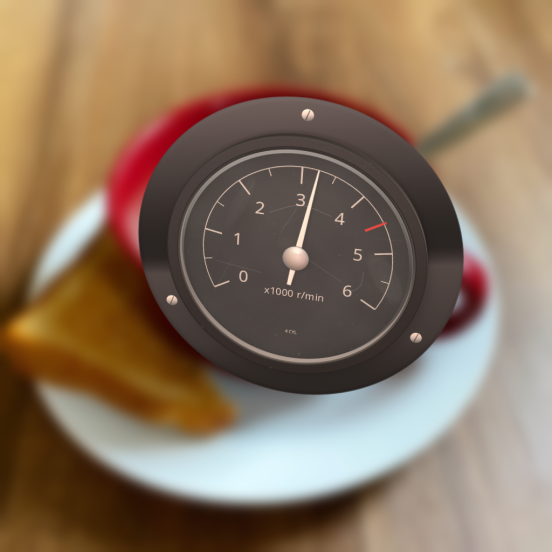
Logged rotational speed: 3250,rpm
